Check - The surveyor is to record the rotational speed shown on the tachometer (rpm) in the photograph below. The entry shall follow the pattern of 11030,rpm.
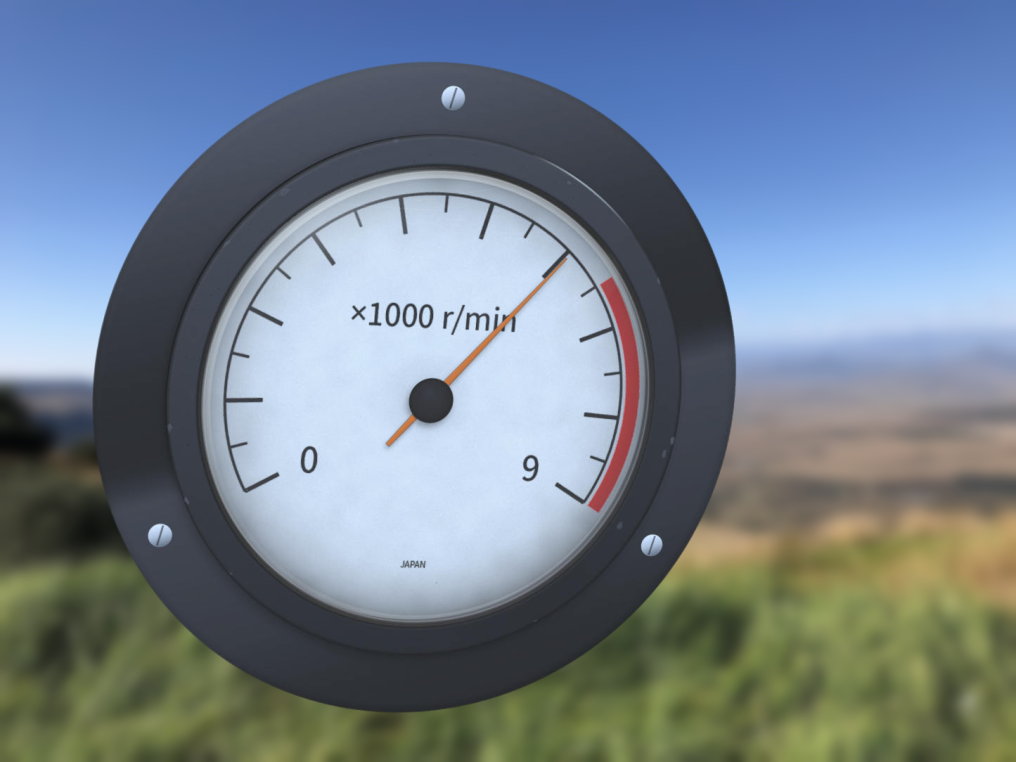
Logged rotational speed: 6000,rpm
